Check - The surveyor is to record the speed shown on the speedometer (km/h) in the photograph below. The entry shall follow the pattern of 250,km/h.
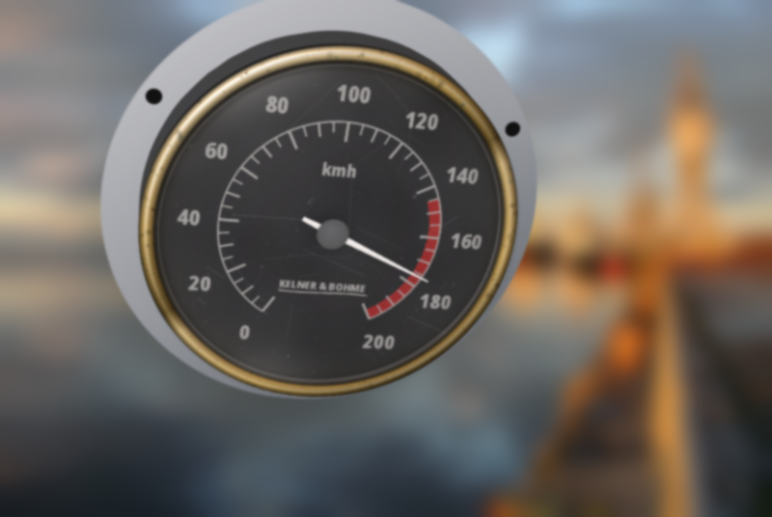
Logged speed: 175,km/h
